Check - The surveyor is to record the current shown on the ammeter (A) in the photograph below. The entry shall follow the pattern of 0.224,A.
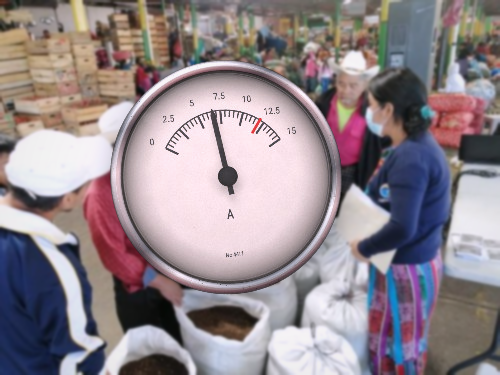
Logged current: 6.5,A
